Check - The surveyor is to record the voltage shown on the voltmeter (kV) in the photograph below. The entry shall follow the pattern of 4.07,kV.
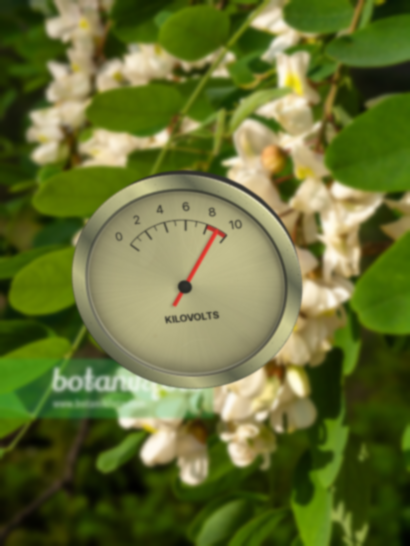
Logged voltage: 9,kV
